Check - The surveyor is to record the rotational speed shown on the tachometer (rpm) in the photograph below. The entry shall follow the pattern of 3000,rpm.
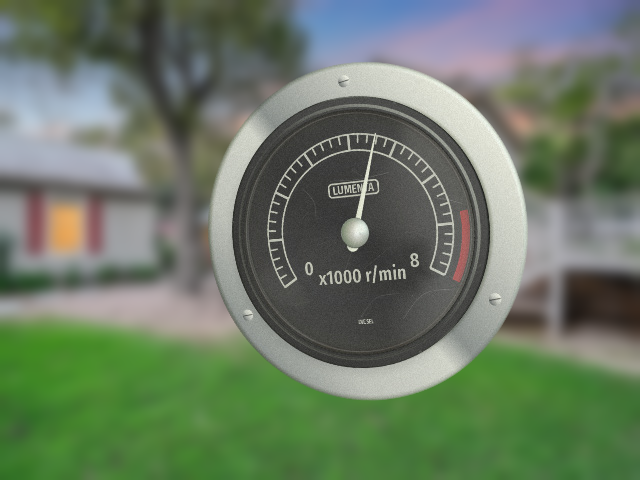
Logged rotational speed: 4600,rpm
